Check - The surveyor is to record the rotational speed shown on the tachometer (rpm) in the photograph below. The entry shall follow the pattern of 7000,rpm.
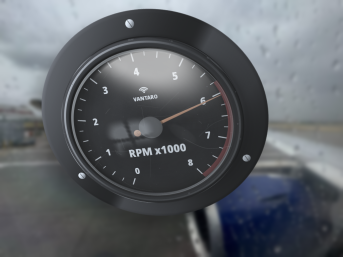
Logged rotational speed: 6000,rpm
